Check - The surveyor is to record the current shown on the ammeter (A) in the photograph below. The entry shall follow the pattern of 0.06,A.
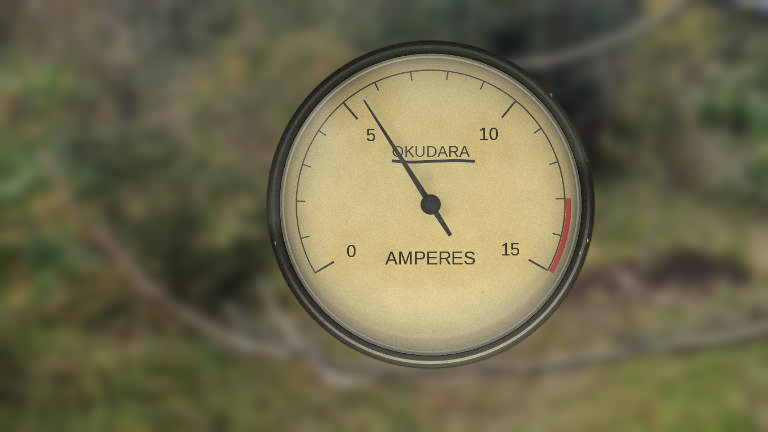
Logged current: 5.5,A
